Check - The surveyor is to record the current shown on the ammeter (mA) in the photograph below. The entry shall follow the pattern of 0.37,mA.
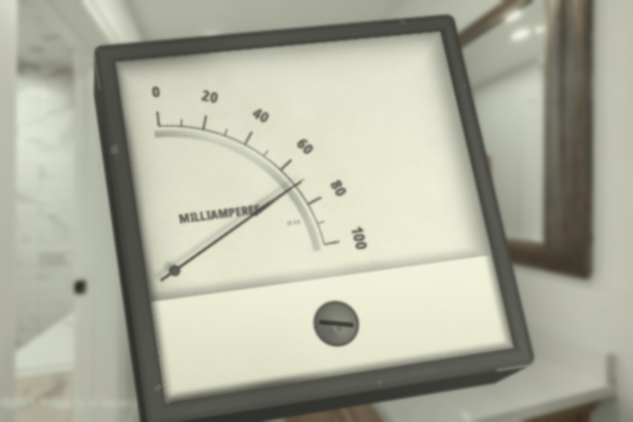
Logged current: 70,mA
